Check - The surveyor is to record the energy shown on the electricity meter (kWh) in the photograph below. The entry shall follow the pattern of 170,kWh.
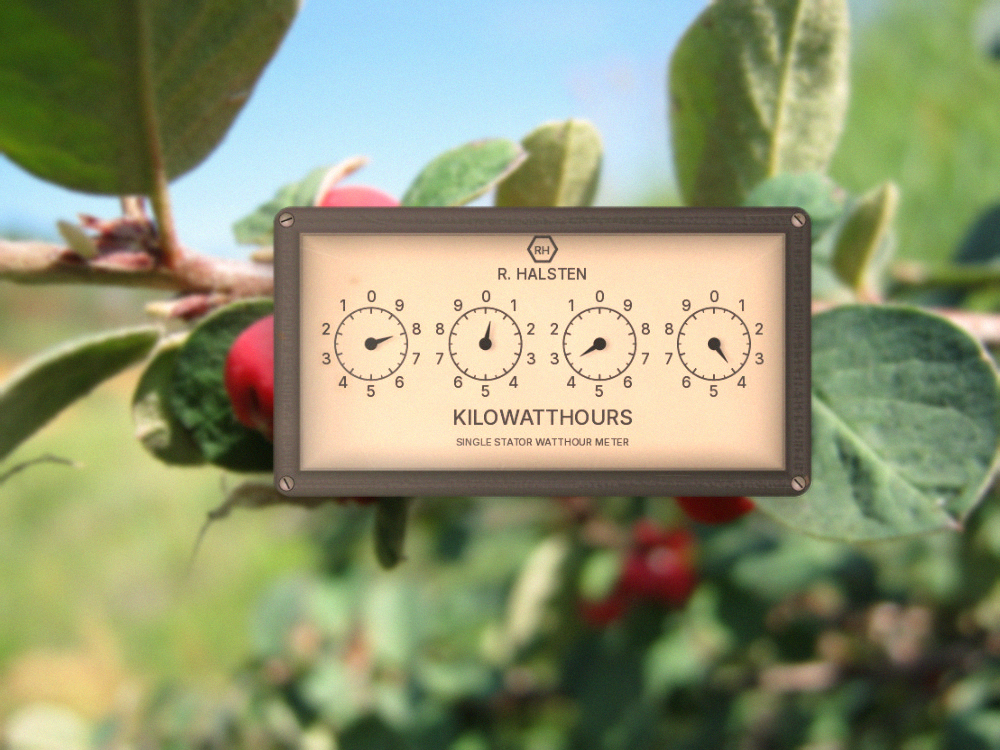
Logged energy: 8034,kWh
